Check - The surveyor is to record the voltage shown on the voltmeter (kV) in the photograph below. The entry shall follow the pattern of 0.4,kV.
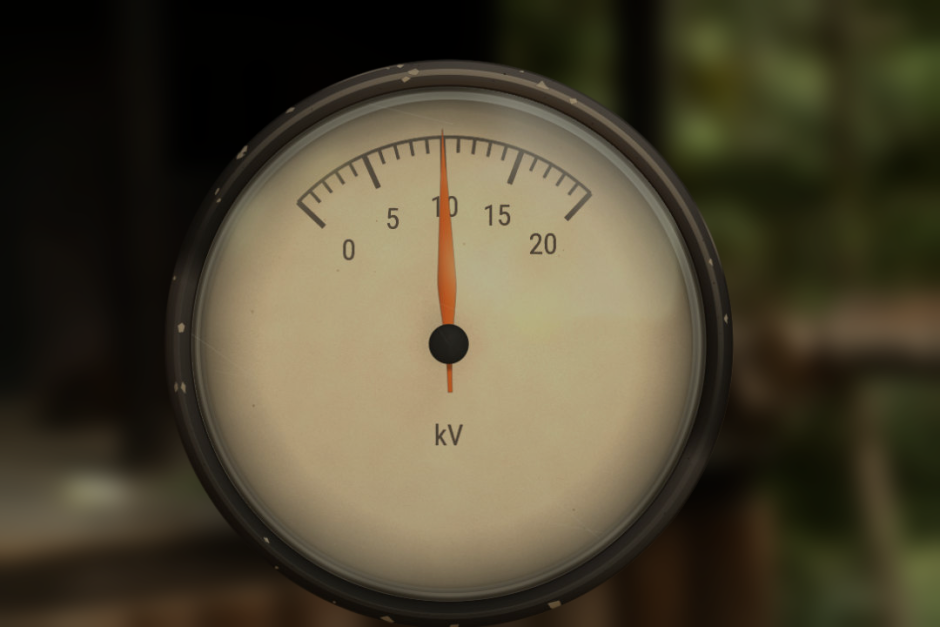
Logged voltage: 10,kV
